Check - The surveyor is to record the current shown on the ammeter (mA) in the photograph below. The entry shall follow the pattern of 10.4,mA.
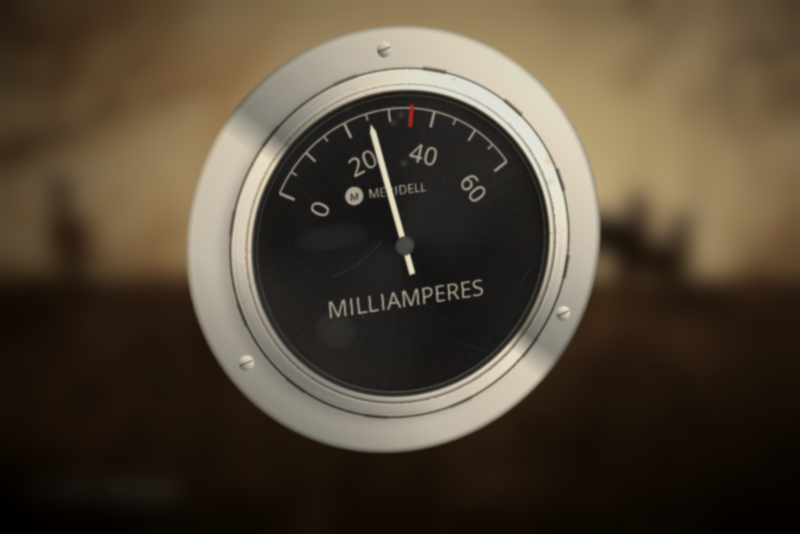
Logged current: 25,mA
